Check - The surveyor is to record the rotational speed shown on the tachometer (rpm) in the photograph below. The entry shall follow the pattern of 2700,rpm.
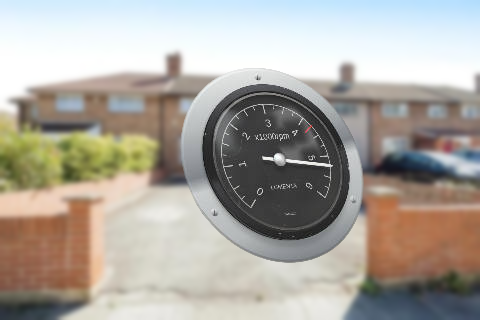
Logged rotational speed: 5250,rpm
